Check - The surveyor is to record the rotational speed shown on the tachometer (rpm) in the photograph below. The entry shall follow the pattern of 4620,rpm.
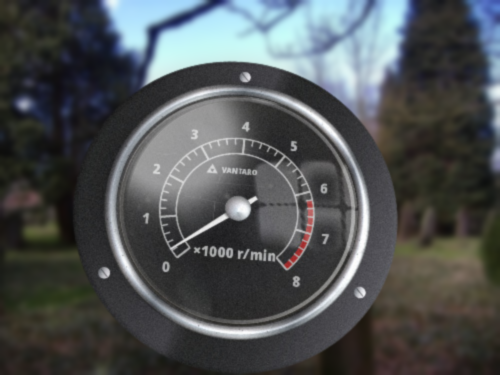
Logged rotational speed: 200,rpm
